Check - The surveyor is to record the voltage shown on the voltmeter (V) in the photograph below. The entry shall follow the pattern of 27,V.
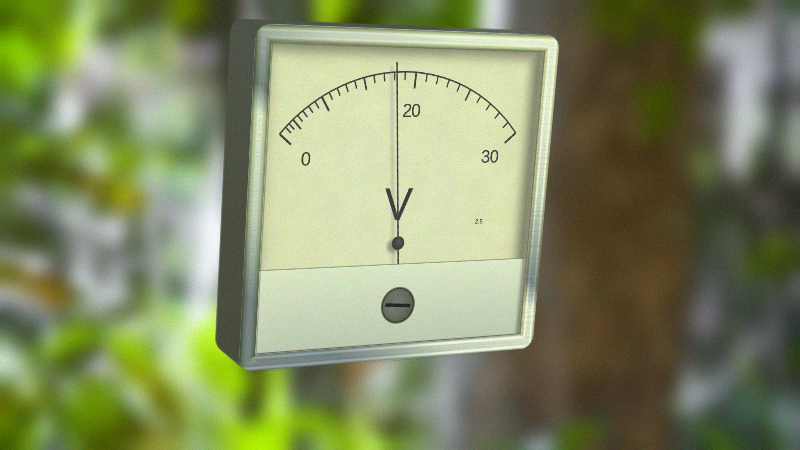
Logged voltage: 18,V
